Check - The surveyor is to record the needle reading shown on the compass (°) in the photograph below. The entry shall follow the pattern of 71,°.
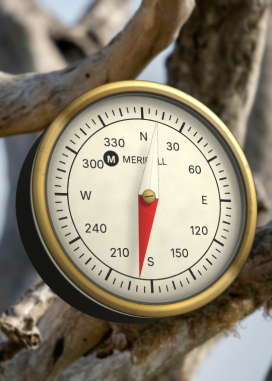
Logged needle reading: 190,°
